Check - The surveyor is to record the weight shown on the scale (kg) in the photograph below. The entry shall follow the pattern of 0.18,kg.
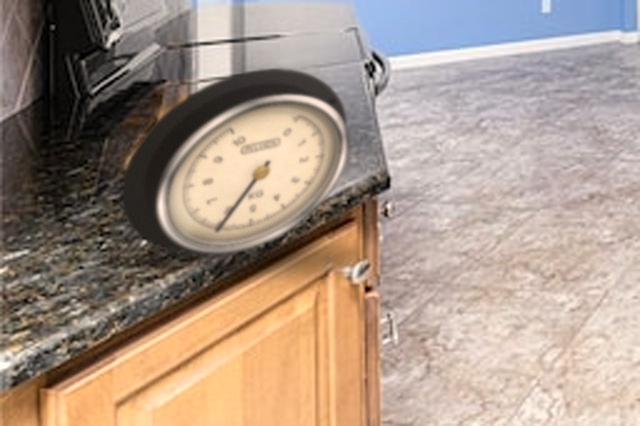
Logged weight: 6,kg
